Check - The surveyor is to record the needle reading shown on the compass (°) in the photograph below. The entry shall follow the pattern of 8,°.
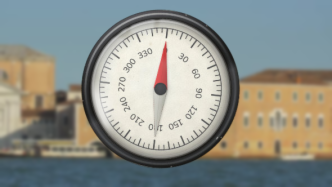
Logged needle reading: 0,°
